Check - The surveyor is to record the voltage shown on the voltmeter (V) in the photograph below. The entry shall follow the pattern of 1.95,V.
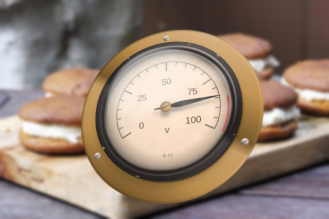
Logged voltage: 85,V
